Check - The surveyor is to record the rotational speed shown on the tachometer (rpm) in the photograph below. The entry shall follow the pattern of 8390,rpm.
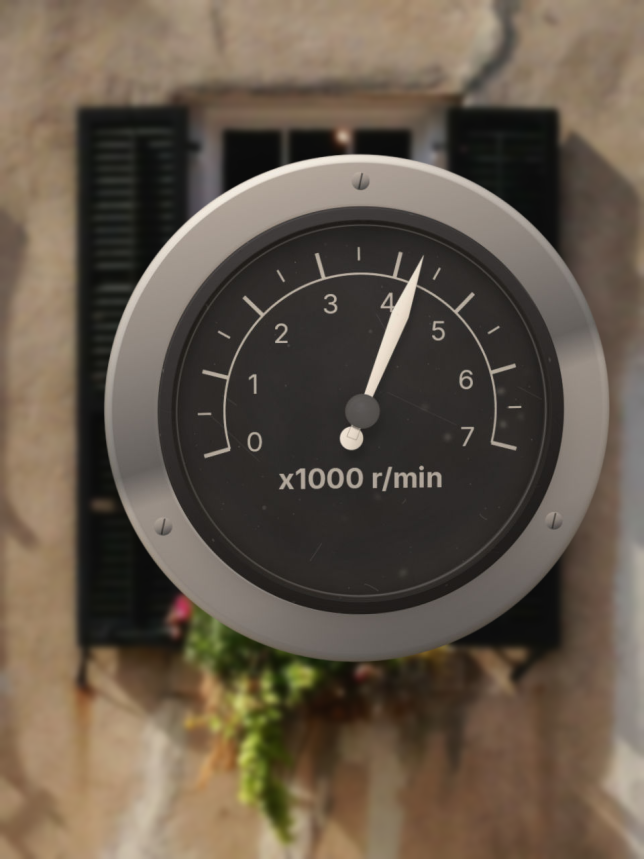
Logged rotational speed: 4250,rpm
